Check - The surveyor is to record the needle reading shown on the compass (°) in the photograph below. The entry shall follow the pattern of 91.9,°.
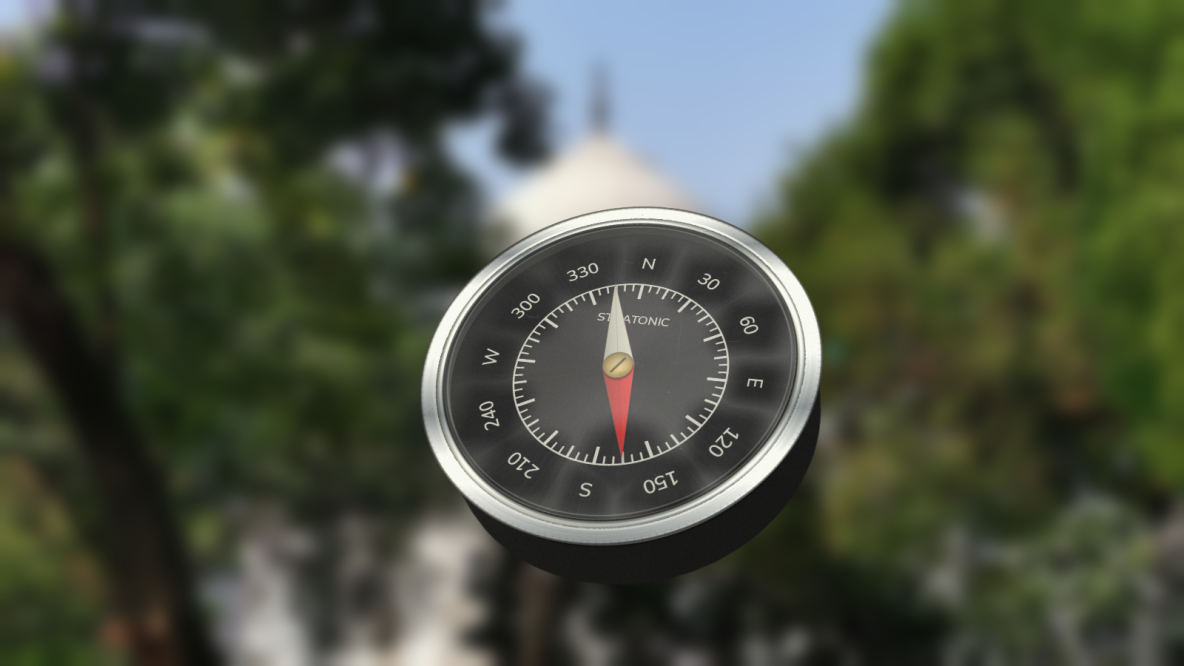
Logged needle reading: 165,°
